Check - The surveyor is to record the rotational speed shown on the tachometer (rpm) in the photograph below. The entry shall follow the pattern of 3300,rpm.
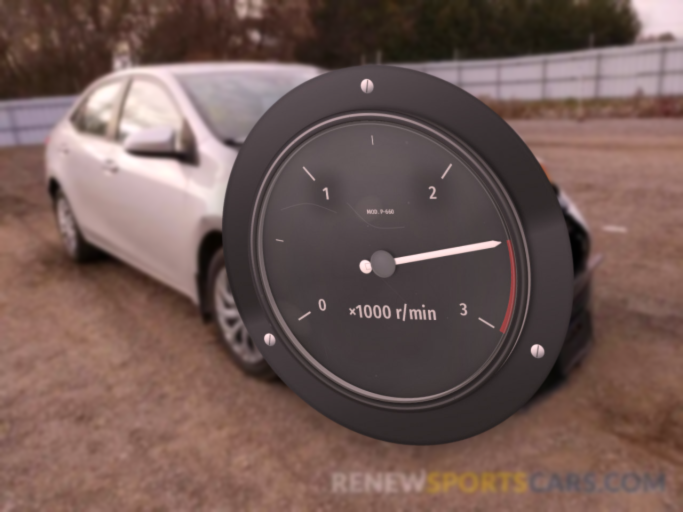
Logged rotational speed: 2500,rpm
